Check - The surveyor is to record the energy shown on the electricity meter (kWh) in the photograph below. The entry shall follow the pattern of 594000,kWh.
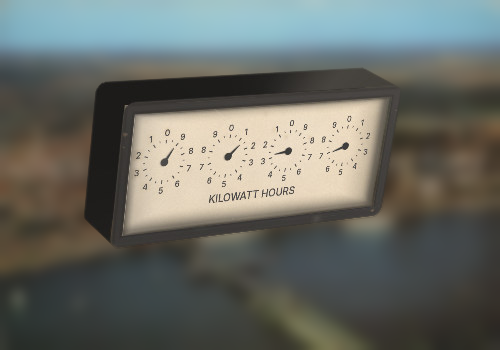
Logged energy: 9127,kWh
